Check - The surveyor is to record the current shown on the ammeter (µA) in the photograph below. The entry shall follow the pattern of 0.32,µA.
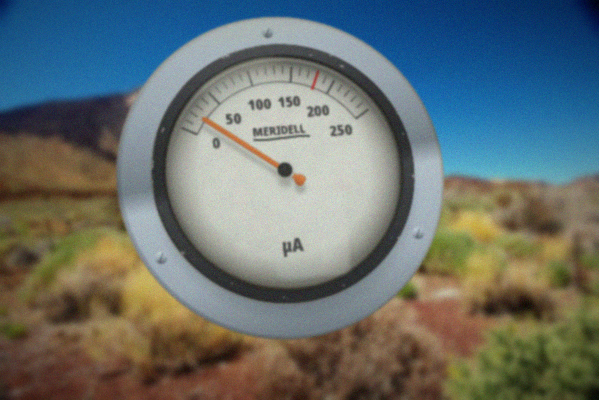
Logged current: 20,µA
